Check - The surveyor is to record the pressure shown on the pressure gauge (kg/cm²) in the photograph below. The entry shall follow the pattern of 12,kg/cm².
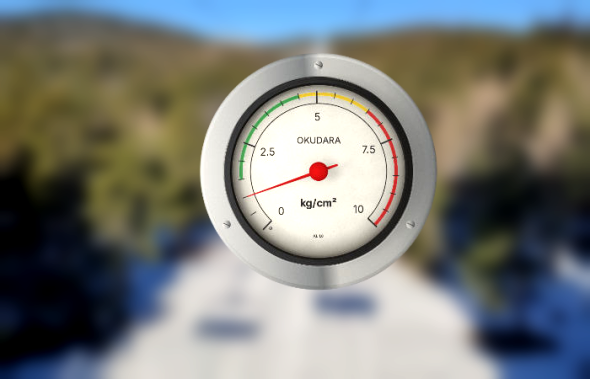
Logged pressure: 1,kg/cm²
